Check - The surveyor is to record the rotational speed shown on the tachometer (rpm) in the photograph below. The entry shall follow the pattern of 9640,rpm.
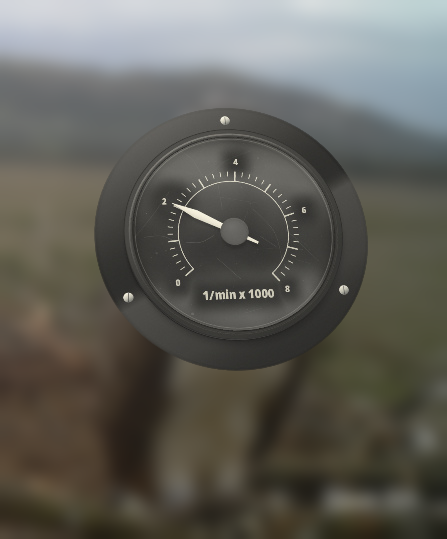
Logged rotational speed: 2000,rpm
